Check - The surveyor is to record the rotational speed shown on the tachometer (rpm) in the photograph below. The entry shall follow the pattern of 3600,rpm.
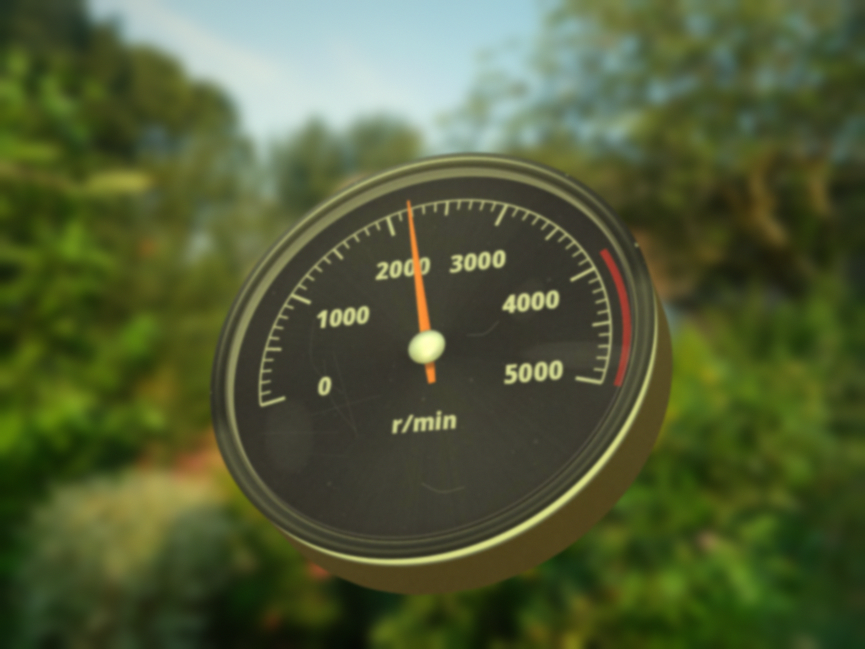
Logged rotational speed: 2200,rpm
